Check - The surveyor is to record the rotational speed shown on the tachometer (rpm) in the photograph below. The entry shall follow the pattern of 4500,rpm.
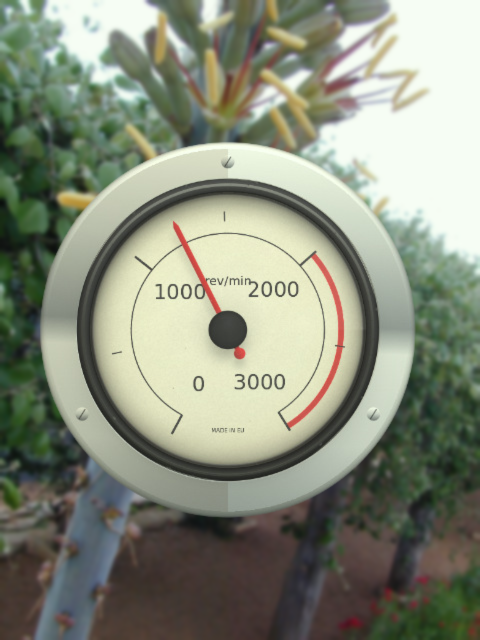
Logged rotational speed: 1250,rpm
